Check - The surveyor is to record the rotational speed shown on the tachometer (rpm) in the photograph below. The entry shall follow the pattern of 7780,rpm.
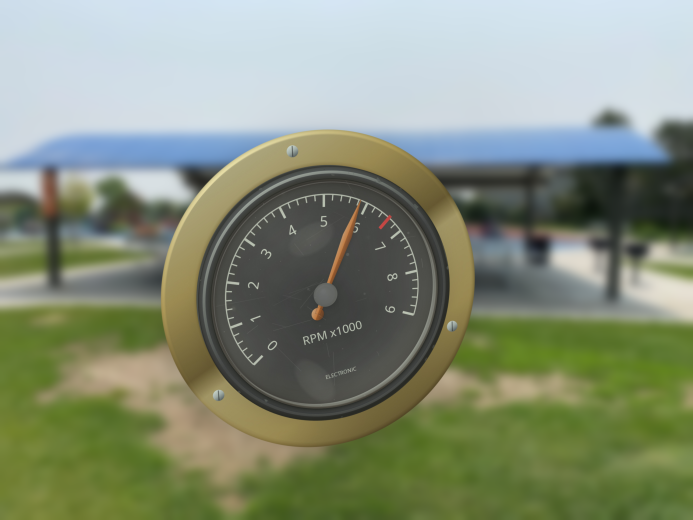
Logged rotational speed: 5800,rpm
